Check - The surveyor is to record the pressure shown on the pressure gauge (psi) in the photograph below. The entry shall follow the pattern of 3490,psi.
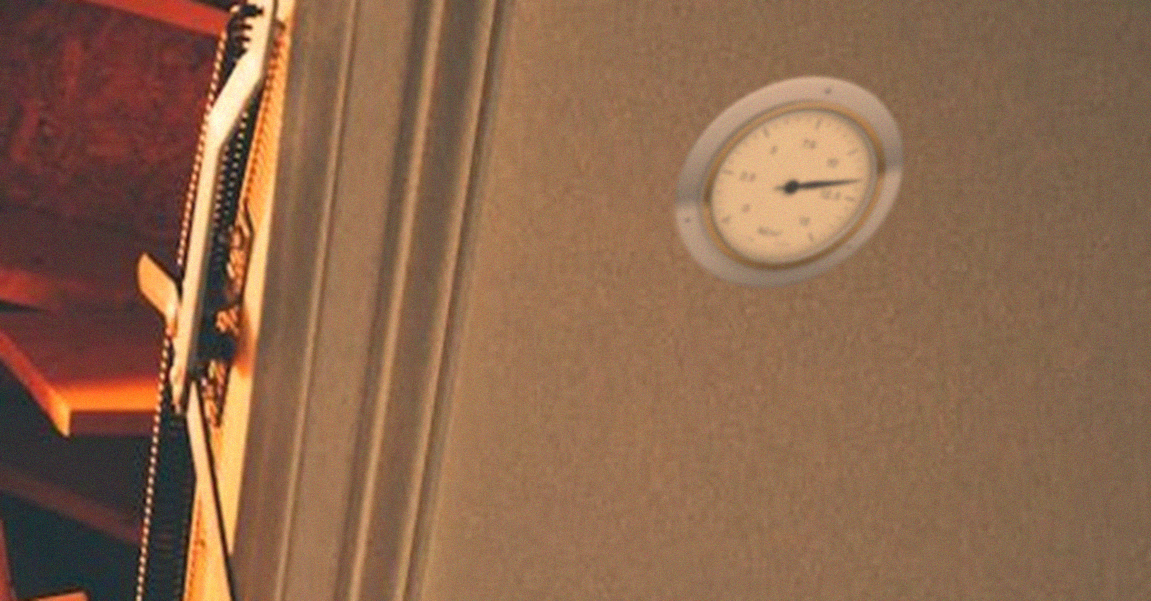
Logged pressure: 11.5,psi
